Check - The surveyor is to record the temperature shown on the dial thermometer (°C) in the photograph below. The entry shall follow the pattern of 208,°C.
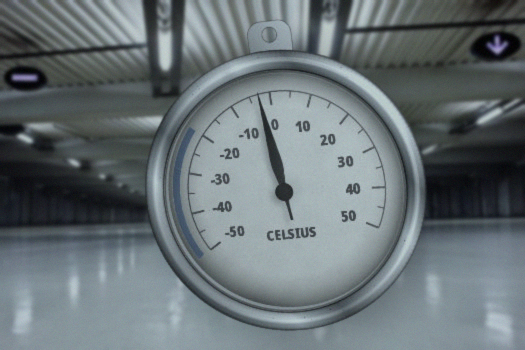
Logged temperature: -2.5,°C
